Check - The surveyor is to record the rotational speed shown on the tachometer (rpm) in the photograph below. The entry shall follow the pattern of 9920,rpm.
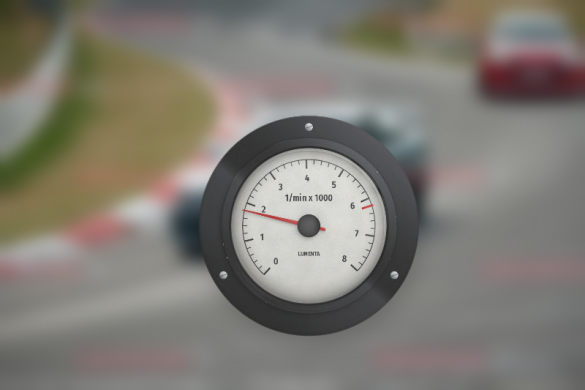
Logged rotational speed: 1800,rpm
